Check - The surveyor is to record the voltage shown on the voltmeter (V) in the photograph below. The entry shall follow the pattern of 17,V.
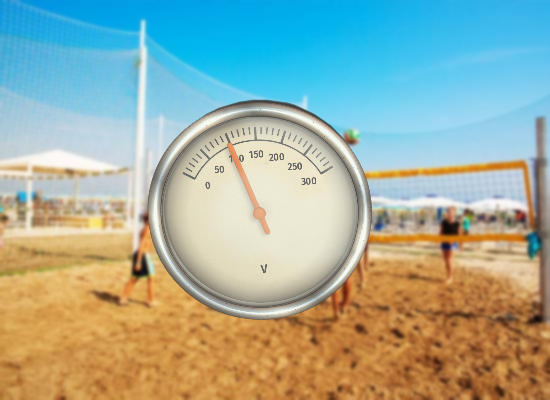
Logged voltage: 100,V
